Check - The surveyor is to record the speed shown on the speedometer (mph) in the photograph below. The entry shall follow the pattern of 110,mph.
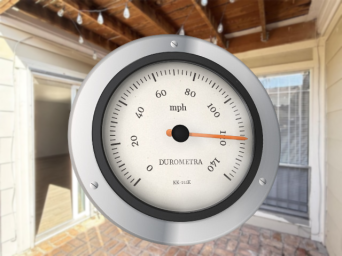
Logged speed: 120,mph
